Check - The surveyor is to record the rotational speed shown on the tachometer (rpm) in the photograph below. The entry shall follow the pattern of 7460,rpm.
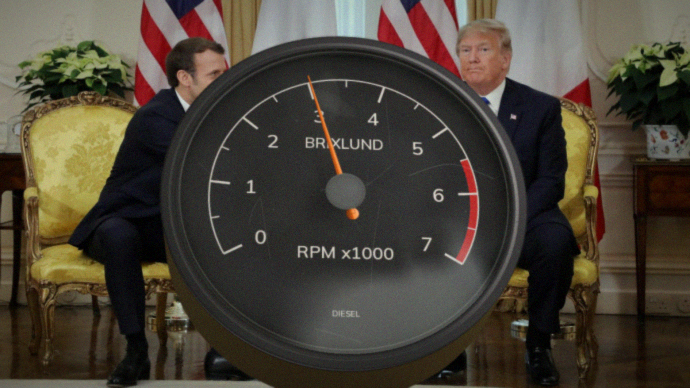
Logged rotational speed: 3000,rpm
